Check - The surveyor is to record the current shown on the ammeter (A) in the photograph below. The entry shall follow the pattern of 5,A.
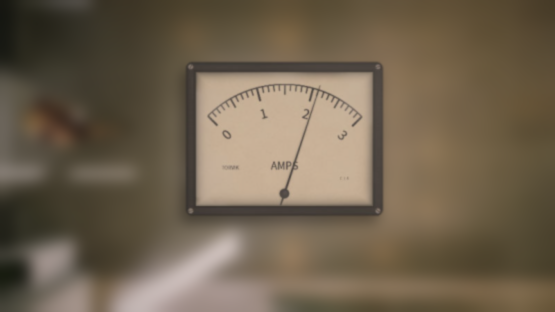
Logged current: 2.1,A
